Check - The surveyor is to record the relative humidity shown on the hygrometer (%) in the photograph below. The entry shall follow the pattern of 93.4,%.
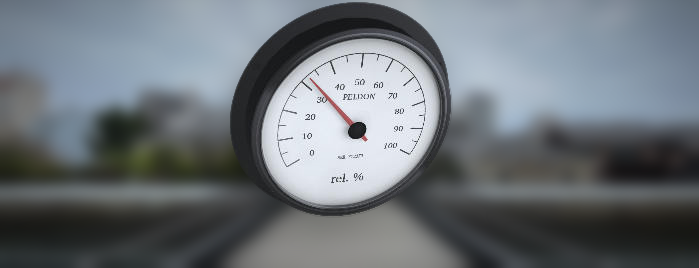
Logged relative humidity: 32.5,%
